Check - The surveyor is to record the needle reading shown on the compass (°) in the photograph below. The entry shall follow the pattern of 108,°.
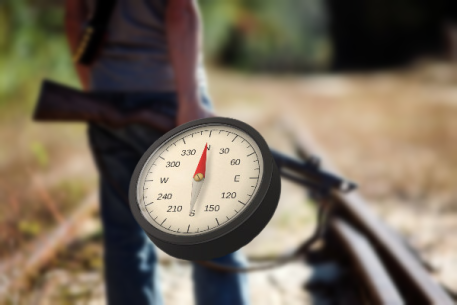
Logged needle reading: 0,°
